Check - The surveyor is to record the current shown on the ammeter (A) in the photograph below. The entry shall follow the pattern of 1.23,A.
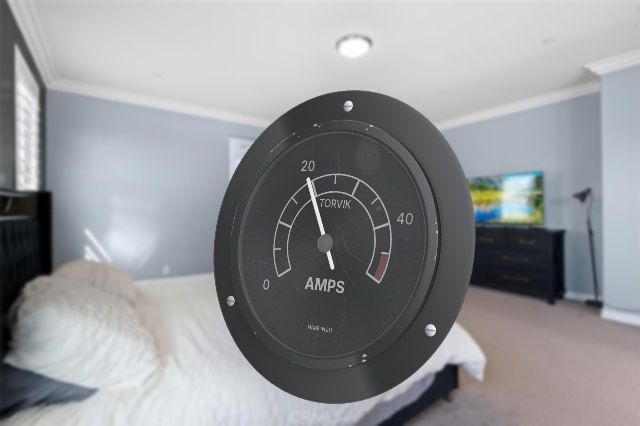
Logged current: 20,A
